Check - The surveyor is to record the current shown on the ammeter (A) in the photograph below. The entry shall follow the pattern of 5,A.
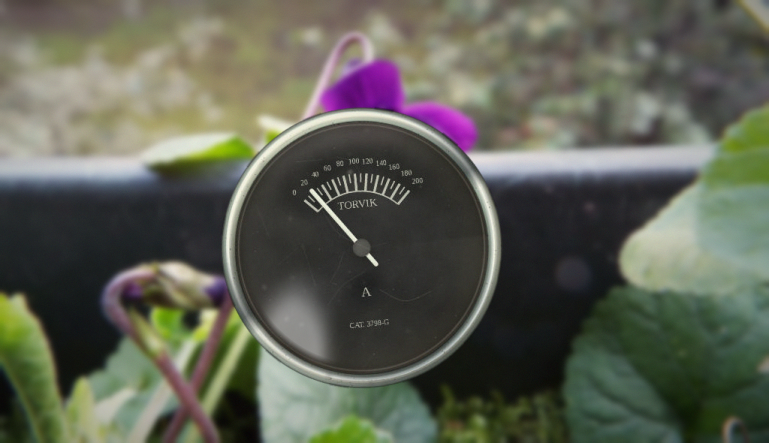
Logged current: 20,A
